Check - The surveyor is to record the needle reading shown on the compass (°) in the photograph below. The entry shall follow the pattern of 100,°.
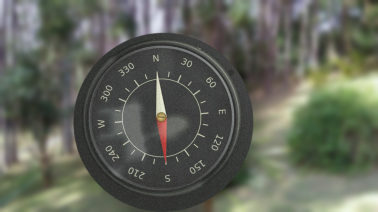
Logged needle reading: 180,°
